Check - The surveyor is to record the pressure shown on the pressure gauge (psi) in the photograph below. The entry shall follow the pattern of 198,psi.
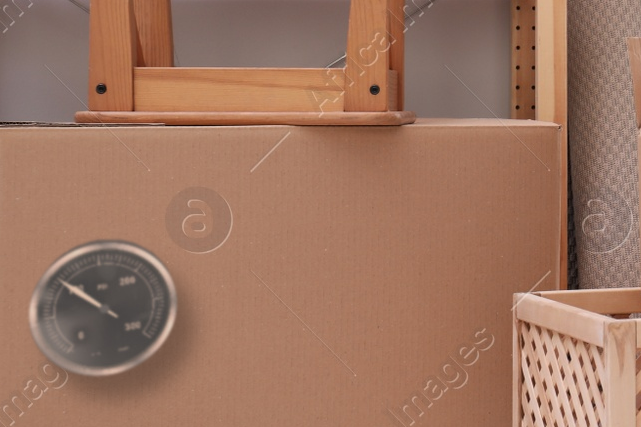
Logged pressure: 100,psi
